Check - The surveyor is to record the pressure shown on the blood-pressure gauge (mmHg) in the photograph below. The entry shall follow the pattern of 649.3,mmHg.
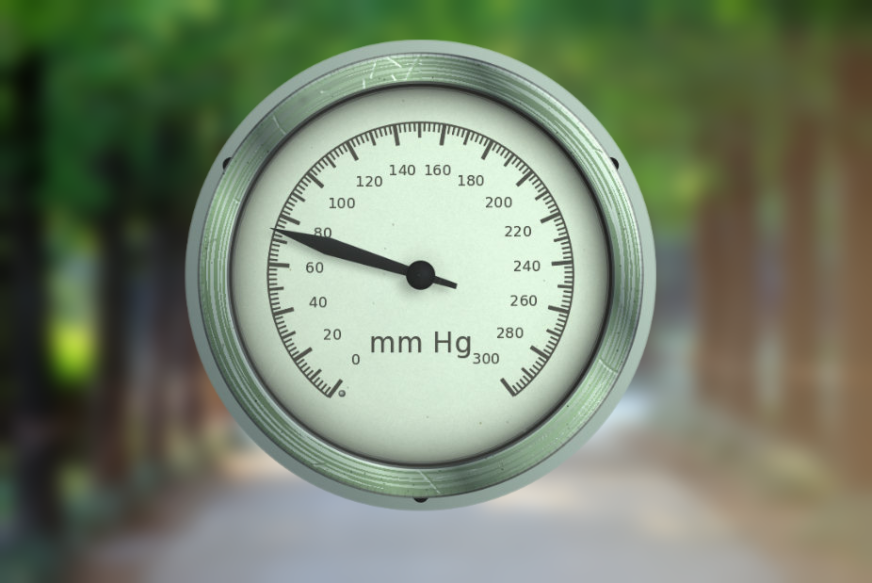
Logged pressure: 74,mmHg
